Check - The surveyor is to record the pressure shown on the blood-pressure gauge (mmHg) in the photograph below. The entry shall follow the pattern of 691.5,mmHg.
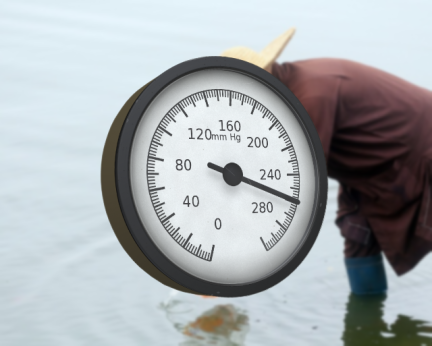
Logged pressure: 260,mmHg
